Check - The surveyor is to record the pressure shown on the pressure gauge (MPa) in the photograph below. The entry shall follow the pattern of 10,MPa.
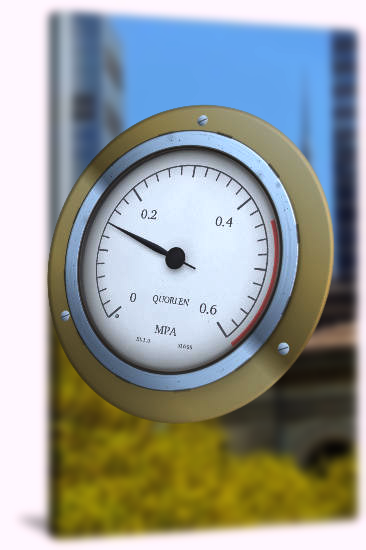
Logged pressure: 0.14,MPa
